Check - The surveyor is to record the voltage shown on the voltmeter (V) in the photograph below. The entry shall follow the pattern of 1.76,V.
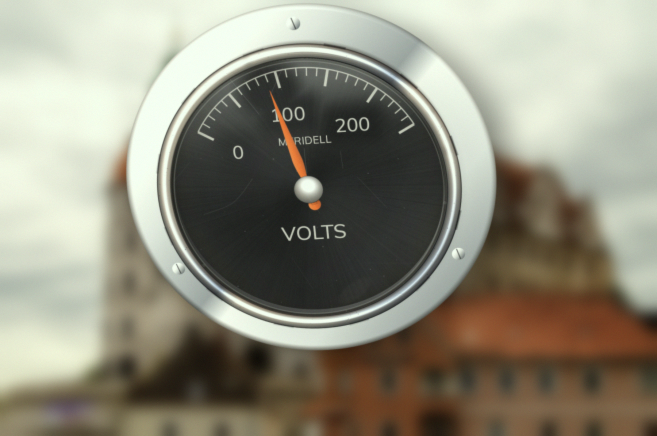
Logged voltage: 90,V
